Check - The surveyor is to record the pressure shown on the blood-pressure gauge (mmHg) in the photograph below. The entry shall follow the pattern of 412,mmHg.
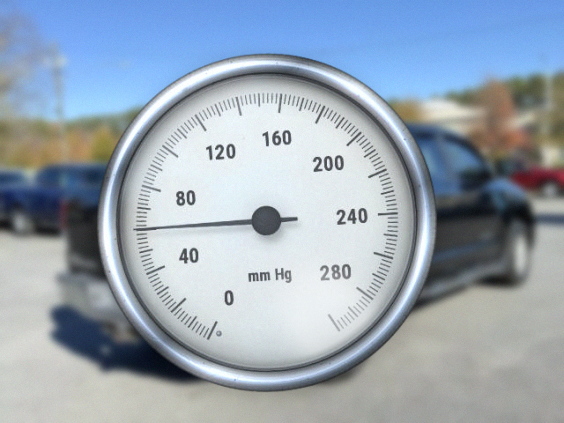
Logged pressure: 60,mmHg
